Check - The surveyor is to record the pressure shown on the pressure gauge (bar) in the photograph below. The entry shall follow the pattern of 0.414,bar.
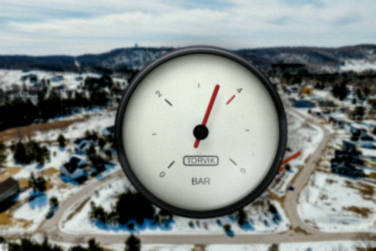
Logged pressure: 3.5,bar
